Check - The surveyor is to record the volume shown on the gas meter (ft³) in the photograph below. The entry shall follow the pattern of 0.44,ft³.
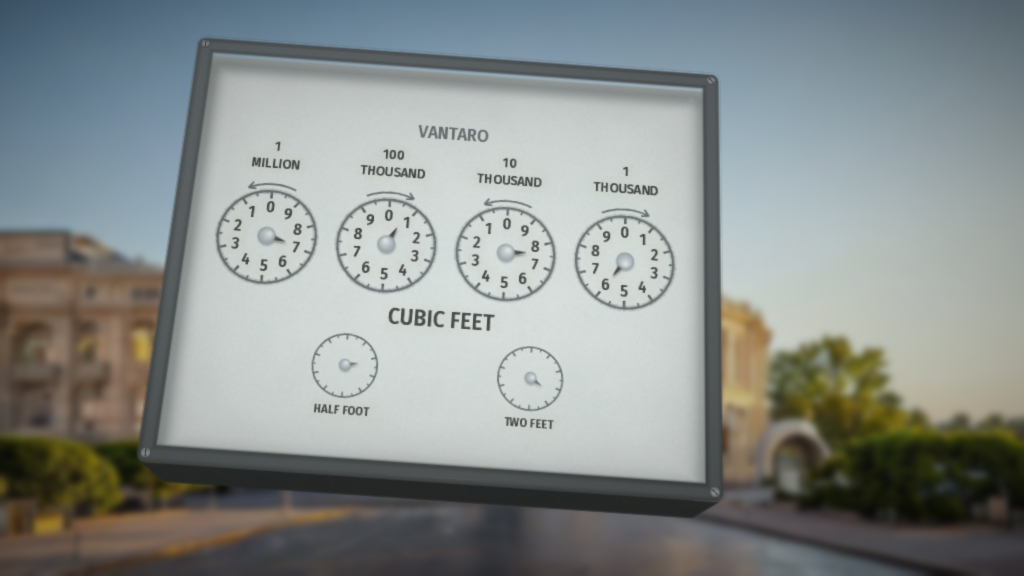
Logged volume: 707600,ft³
